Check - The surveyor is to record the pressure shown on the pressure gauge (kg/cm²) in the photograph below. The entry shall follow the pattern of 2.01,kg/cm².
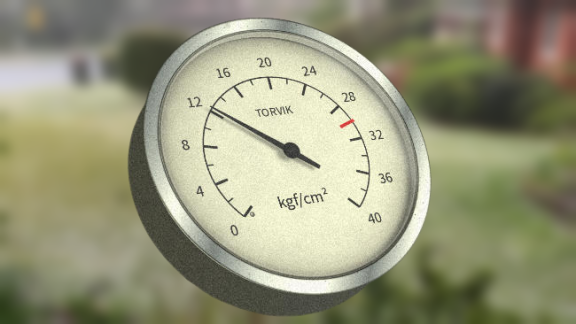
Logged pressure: 12,kg/cm²
